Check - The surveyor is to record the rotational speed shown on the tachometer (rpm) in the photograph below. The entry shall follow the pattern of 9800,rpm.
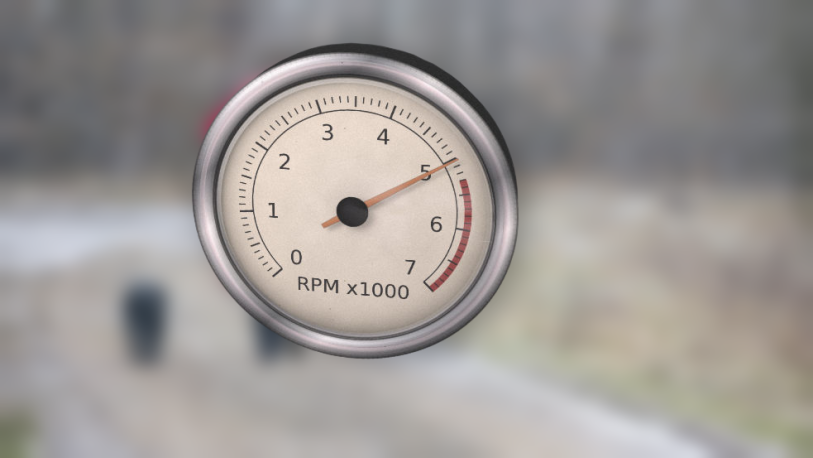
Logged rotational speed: 5000,rpm
